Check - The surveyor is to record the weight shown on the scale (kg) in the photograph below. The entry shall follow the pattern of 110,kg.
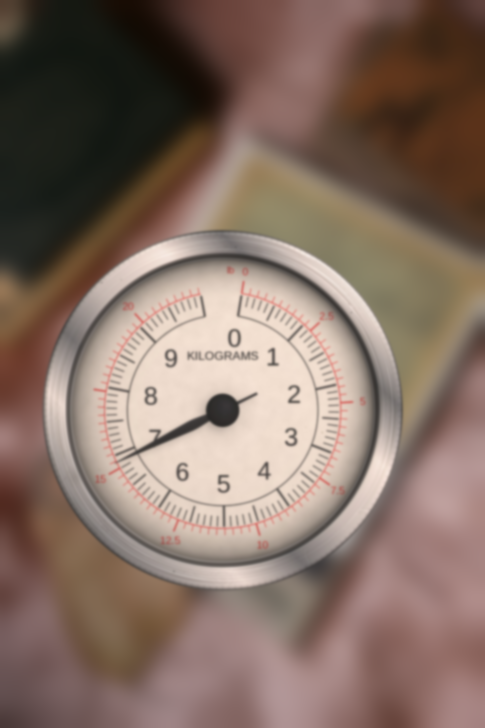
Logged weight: 6.9,kg
